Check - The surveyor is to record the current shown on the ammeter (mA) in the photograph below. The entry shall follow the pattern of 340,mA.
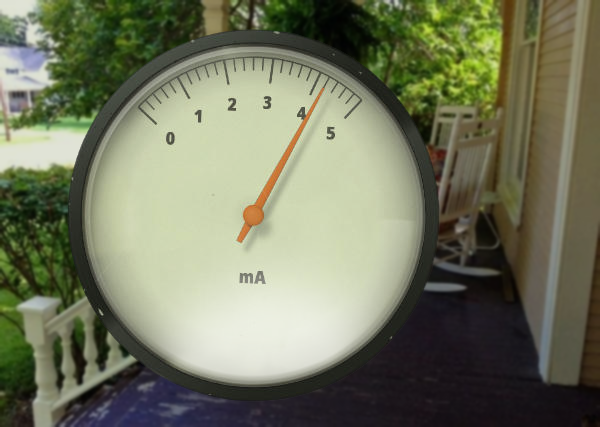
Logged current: 4.2,mA
